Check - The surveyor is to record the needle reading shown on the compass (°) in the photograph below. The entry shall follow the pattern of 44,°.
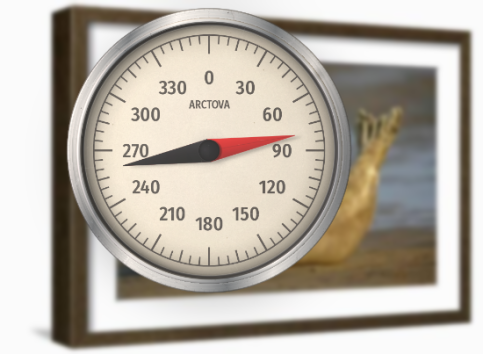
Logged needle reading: 80,°
